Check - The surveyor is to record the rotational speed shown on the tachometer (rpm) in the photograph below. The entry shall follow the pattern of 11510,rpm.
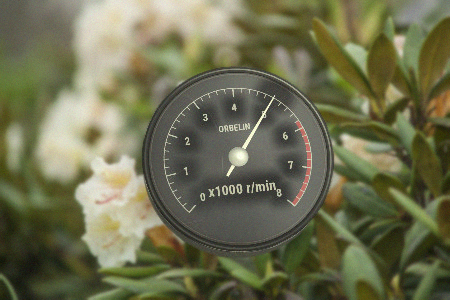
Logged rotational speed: 5000,rpm
